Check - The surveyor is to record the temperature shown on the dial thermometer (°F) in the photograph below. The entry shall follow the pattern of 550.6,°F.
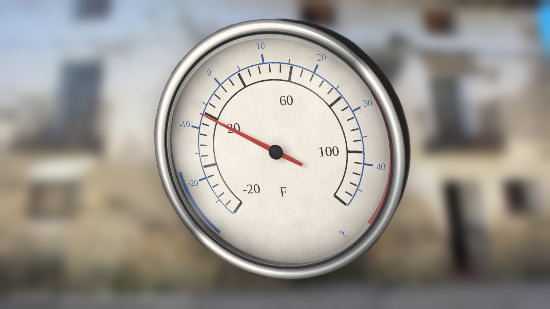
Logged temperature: 20,°F
